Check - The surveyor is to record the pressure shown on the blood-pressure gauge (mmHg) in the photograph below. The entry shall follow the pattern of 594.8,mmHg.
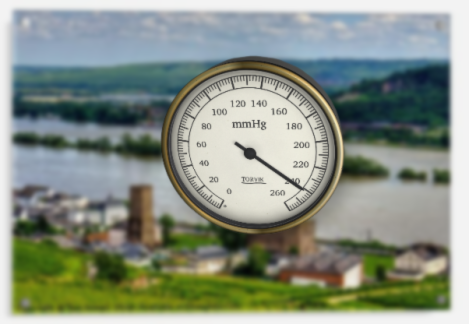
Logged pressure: 240,mmHg
